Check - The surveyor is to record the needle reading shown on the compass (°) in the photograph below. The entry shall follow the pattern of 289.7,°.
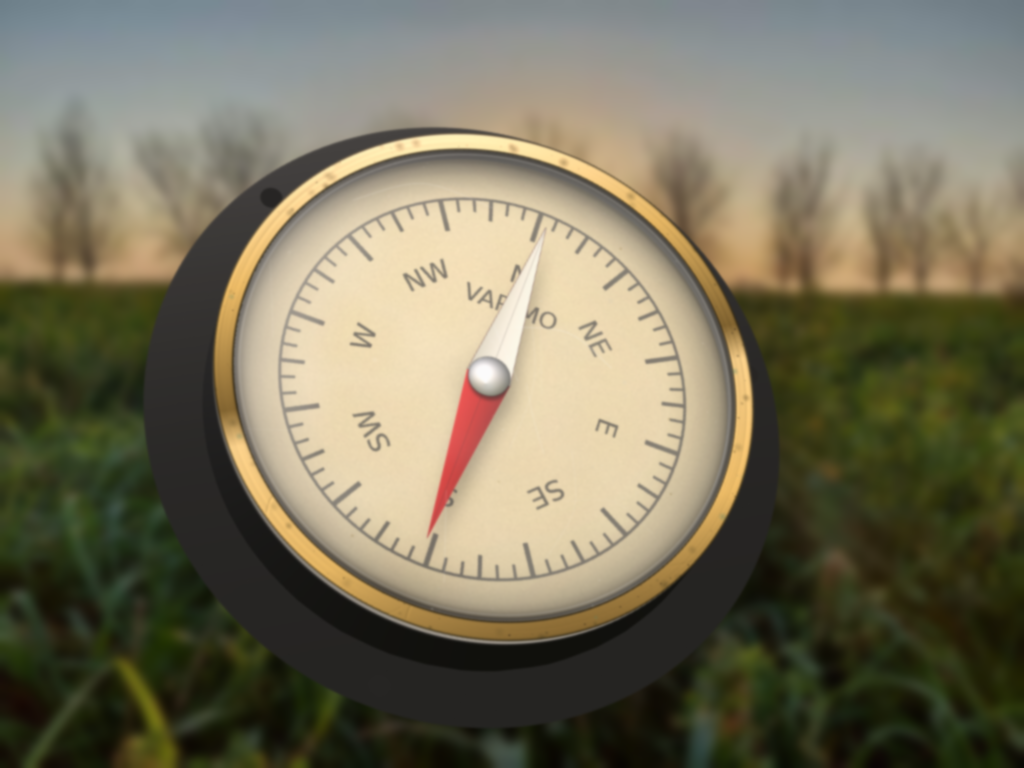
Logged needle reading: 182.5,°
